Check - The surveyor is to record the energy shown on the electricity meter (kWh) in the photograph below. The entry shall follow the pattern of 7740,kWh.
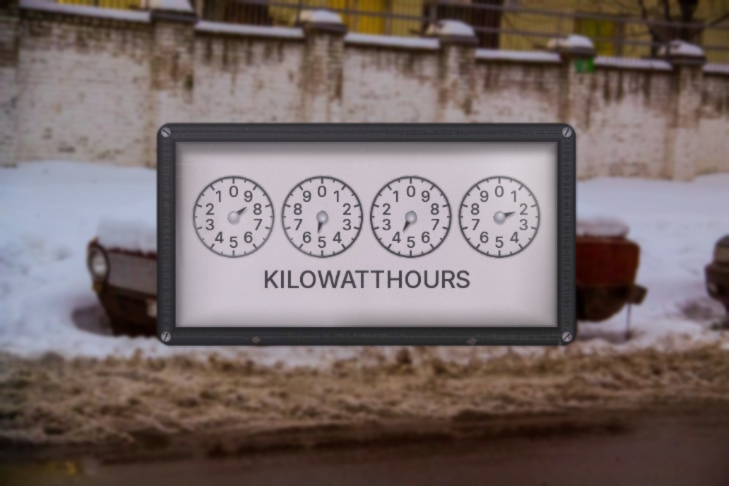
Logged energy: 8542,kWh
